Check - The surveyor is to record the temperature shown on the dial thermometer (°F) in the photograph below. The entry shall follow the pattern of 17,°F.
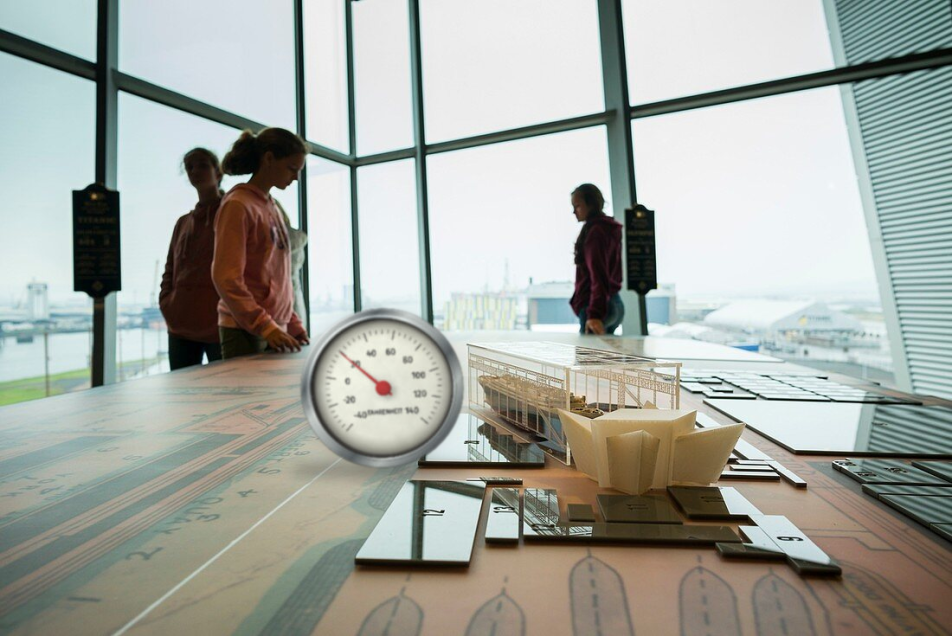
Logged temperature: 20,°F
